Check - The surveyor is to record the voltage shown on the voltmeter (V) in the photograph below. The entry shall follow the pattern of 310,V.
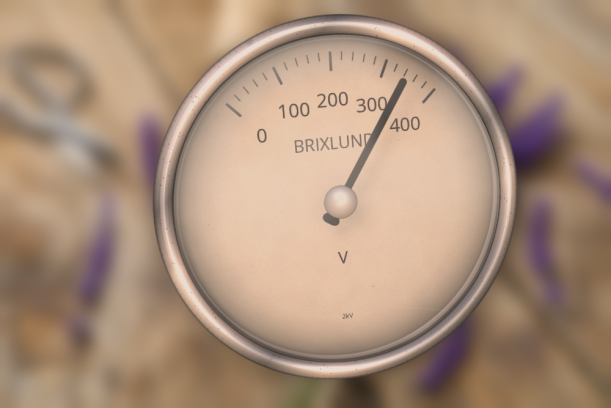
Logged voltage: 340,V
